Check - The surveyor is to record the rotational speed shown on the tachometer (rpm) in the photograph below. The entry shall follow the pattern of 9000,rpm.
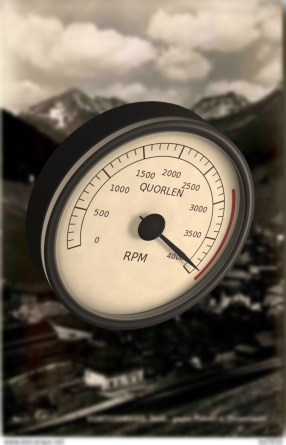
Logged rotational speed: 3900,rpm
